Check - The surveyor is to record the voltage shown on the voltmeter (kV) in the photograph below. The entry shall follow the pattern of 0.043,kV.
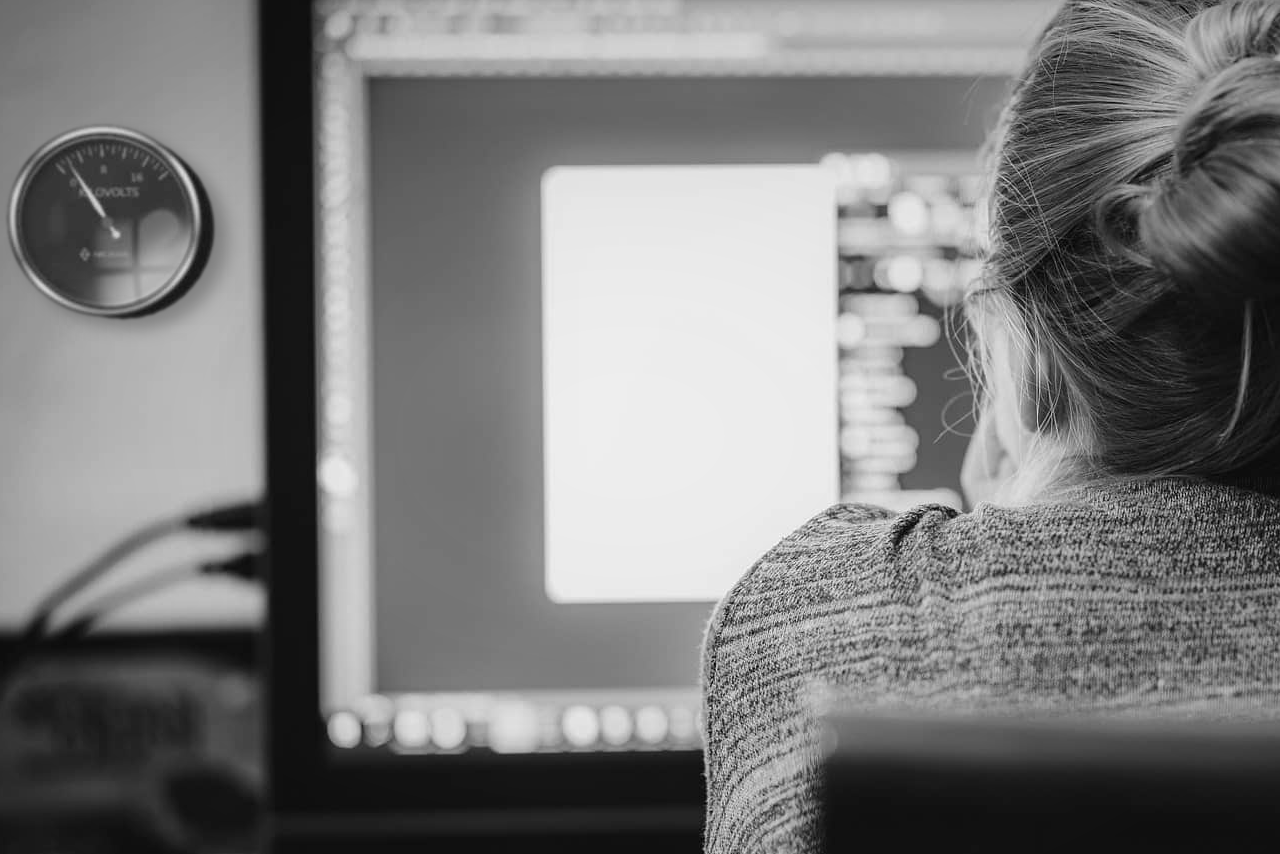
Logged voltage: 2,kV
